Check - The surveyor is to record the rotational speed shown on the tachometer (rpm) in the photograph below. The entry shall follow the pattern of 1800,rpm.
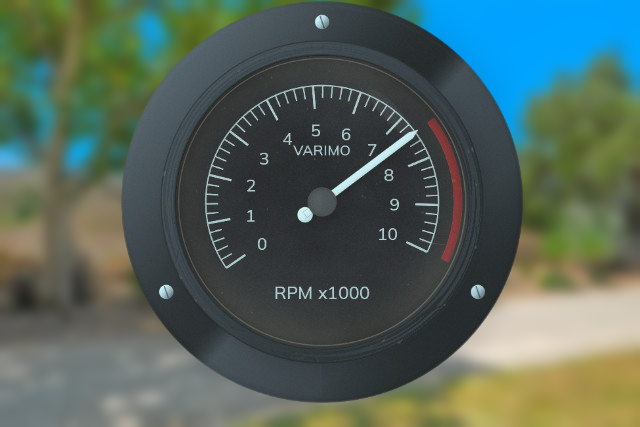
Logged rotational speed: 7400,rpm
